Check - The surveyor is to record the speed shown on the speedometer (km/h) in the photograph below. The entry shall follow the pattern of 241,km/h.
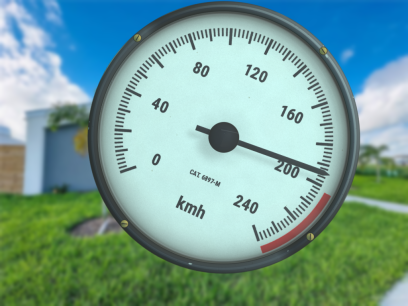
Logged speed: 194,km/h
